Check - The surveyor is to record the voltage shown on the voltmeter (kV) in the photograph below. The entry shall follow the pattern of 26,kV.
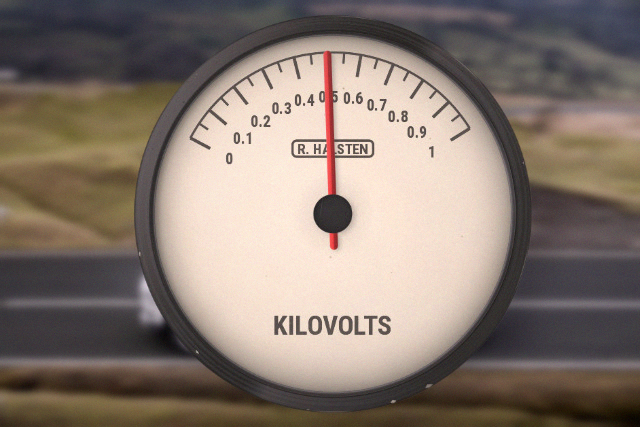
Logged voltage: 0.5,kV
